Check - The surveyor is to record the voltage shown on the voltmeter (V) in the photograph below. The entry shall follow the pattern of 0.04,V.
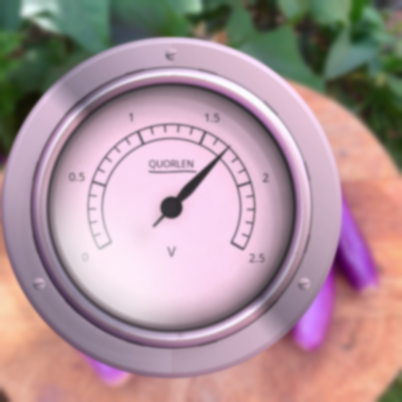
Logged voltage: 1.7,V
